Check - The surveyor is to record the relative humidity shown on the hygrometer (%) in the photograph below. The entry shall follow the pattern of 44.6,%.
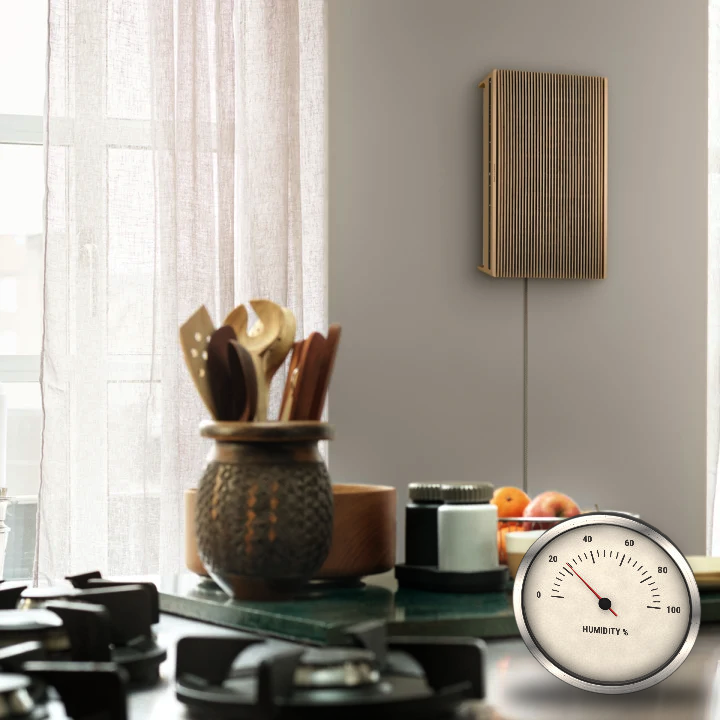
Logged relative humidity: 24,%
